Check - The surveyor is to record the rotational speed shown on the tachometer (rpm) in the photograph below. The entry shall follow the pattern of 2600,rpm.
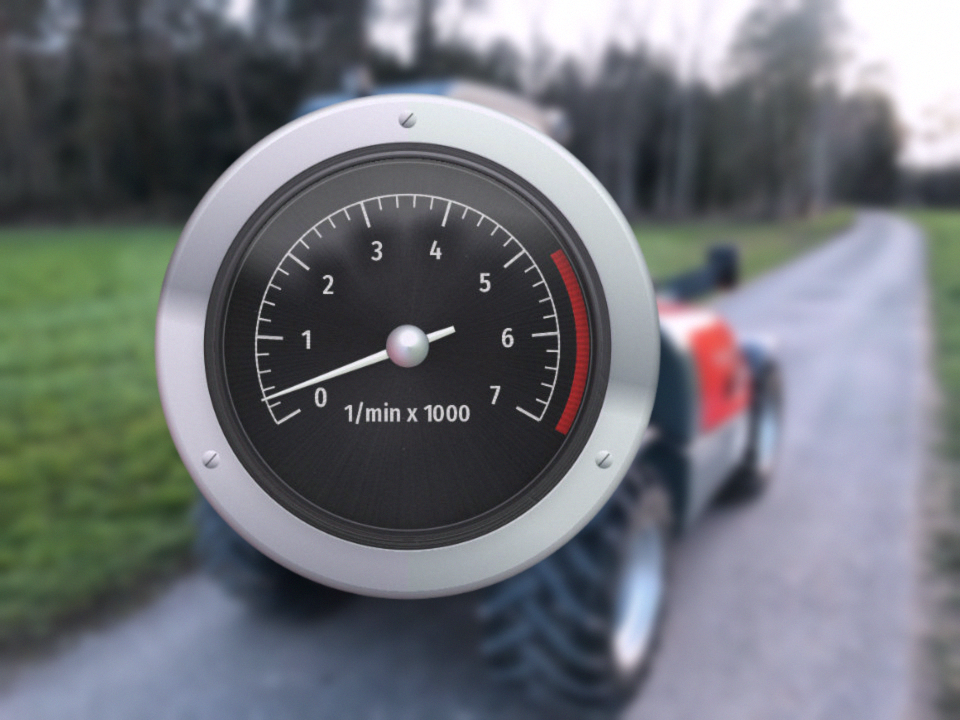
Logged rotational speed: 300,rpm
